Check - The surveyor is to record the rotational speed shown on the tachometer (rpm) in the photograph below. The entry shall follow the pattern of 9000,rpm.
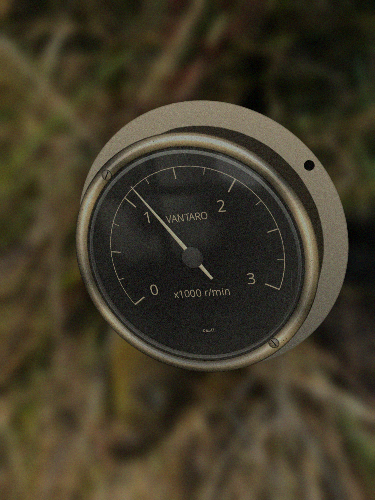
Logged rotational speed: 1125,rpm
